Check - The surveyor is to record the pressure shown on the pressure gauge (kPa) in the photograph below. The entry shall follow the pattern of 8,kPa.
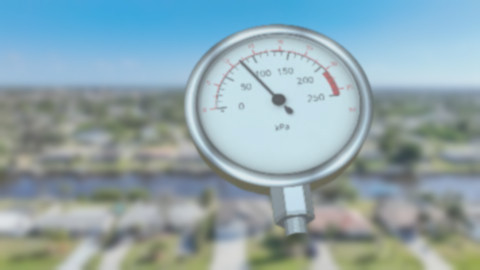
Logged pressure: 80,kPa
